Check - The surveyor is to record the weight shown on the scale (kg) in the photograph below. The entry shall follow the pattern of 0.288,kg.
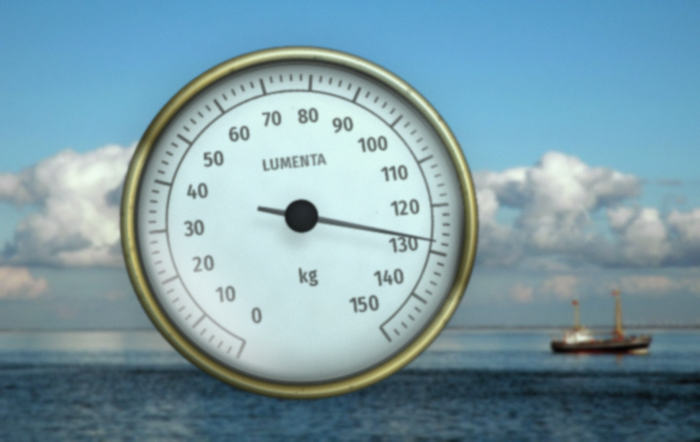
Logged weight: 128,kg
